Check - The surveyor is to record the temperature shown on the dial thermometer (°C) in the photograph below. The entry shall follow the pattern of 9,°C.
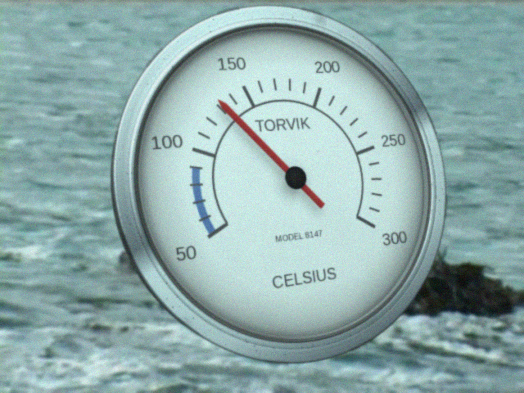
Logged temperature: 130,°C
